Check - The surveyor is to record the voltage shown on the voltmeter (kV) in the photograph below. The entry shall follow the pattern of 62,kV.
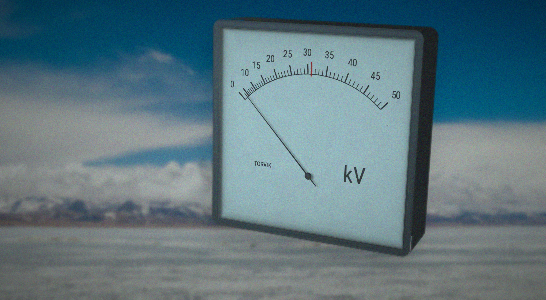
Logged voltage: 5,kV
